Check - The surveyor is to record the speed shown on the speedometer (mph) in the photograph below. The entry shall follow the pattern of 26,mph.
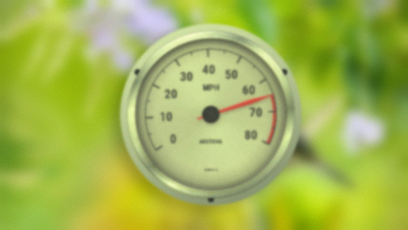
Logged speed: 65,mph
